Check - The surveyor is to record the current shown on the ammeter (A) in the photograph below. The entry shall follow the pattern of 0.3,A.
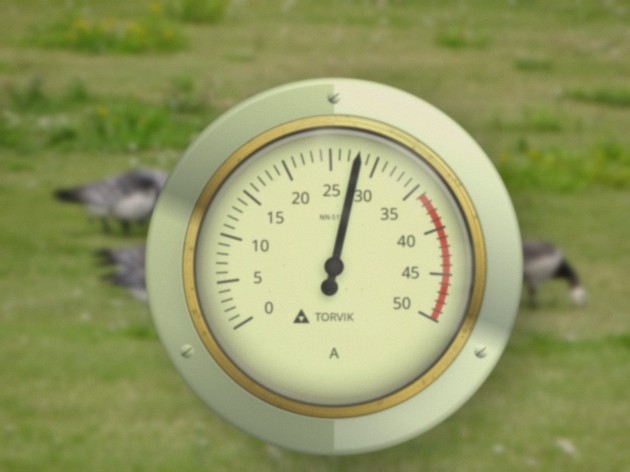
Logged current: 28,A
